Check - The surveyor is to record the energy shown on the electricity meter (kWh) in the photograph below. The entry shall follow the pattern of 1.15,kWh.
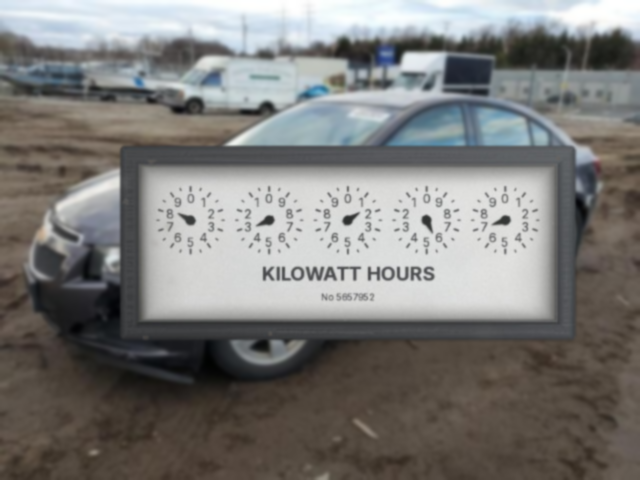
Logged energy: 83157,kWh
